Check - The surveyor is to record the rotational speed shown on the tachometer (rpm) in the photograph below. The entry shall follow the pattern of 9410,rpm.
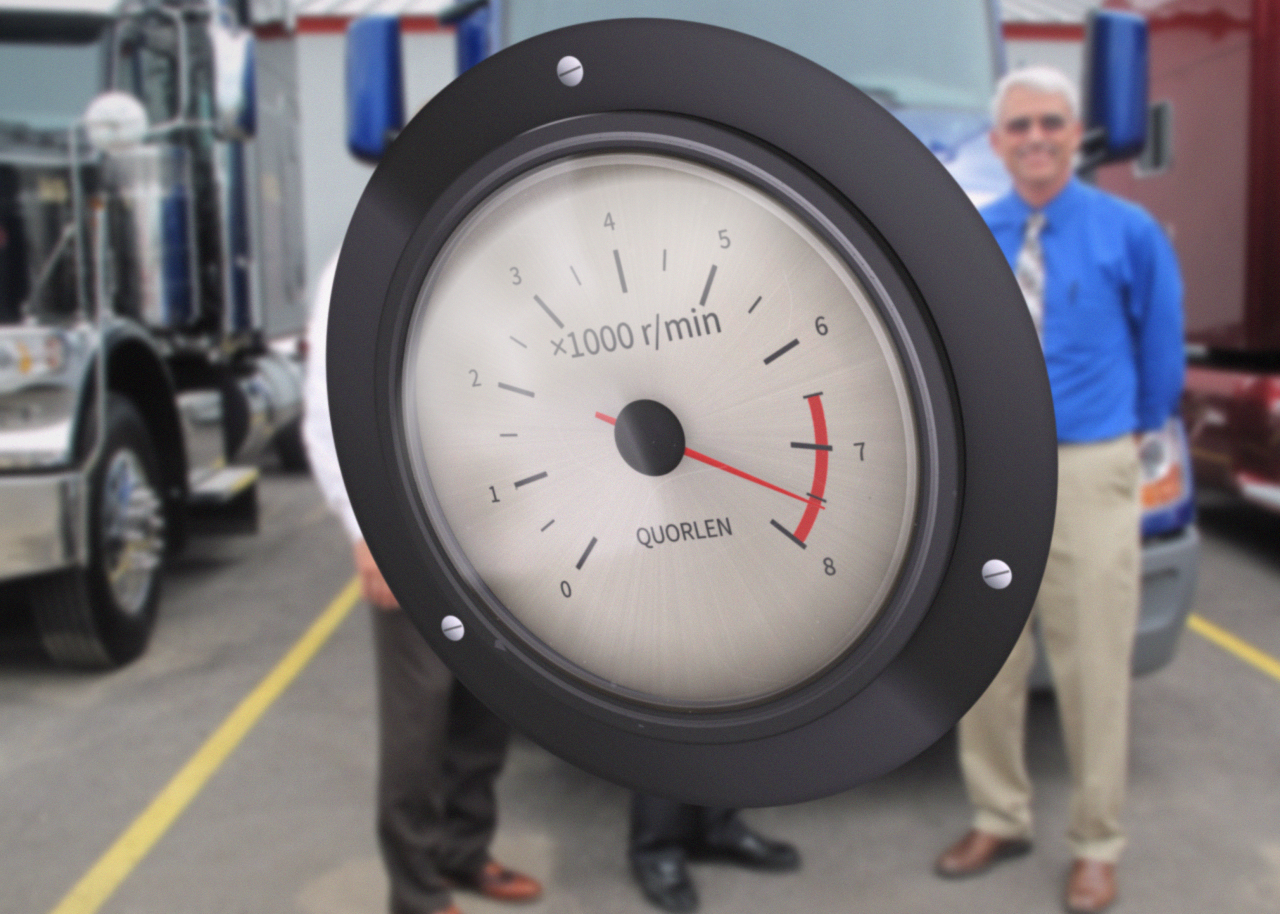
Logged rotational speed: 7500,rpm
